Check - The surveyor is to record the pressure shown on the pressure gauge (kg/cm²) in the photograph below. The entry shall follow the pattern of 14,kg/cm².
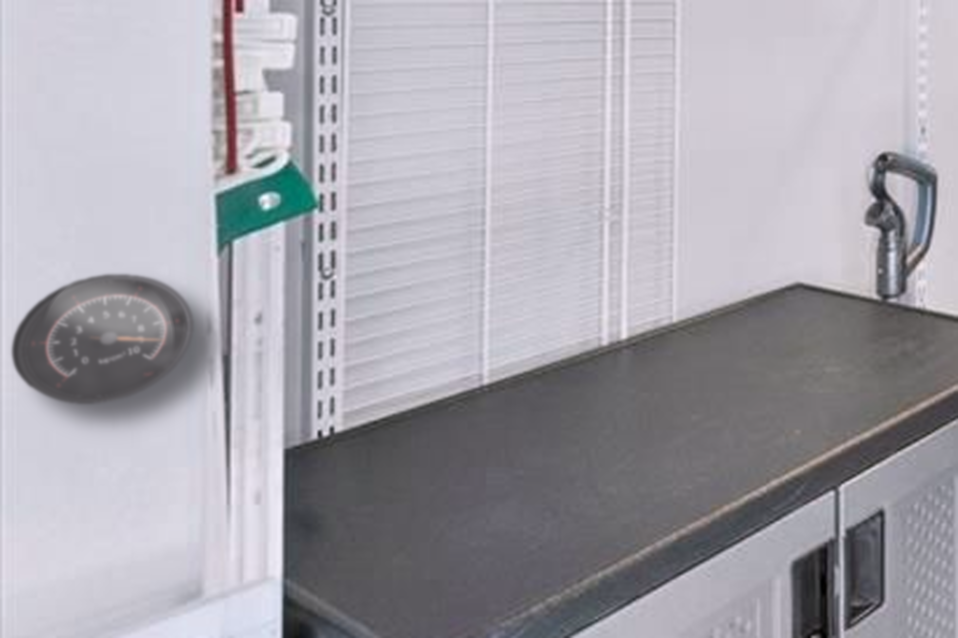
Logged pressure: 9,kg/cm²
